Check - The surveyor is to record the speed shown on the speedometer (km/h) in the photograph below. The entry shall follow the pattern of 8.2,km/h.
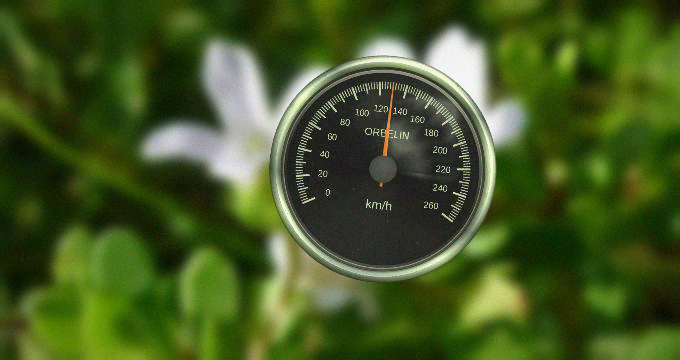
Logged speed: 130,km/h
